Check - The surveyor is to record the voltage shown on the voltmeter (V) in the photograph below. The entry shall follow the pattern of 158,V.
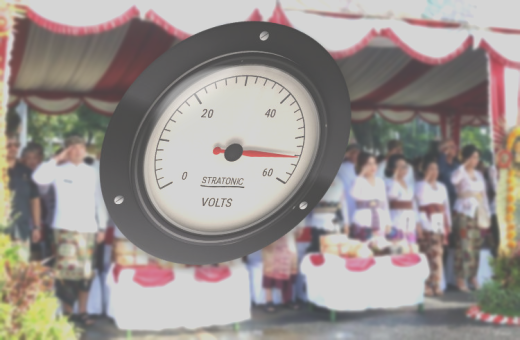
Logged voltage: 54,V
